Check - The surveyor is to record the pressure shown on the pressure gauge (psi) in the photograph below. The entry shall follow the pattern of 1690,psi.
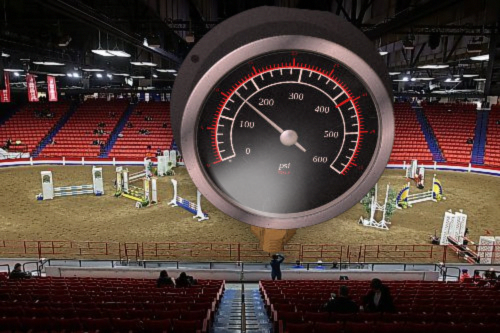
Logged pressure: 160,psi
